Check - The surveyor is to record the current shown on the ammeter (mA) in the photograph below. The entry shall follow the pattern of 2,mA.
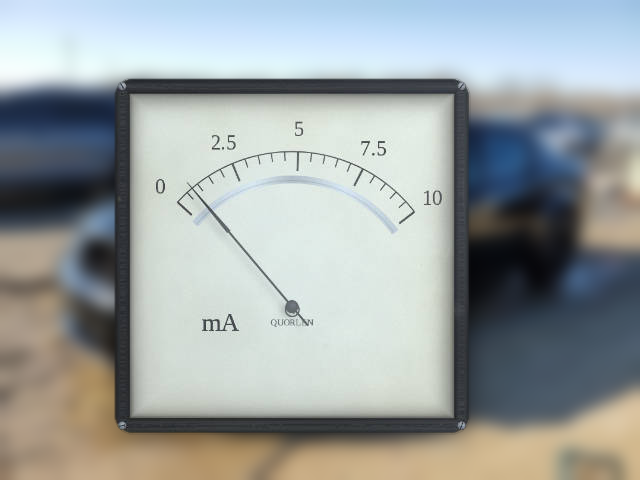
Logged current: 0.75,mA
